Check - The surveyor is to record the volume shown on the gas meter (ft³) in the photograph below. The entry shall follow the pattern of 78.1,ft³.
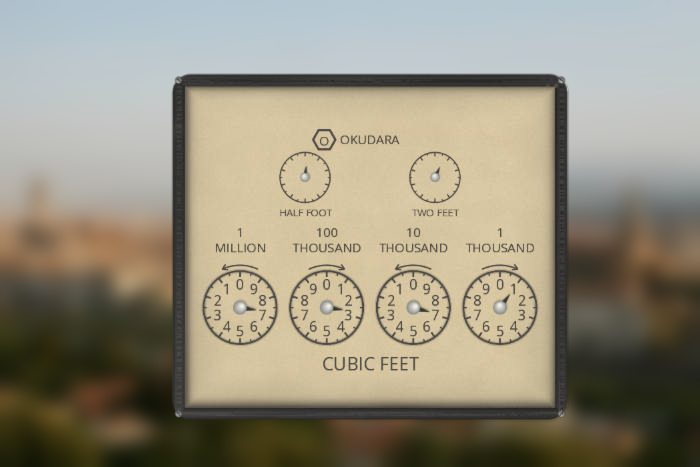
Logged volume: 727100,ft³
